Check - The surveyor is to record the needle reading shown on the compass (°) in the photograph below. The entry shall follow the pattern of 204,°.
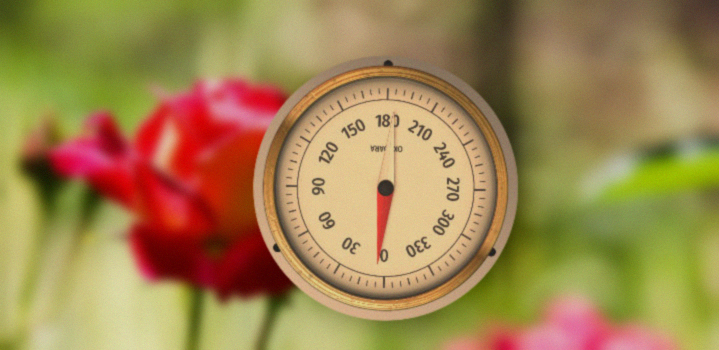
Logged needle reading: 5,°
